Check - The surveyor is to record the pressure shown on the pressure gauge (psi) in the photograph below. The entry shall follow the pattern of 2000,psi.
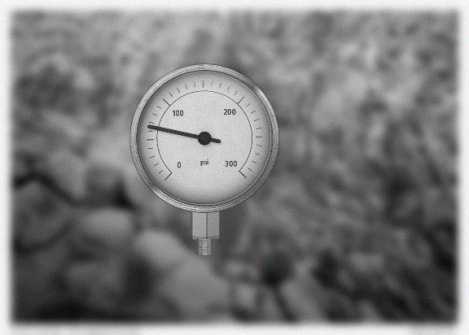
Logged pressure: 65,psi
